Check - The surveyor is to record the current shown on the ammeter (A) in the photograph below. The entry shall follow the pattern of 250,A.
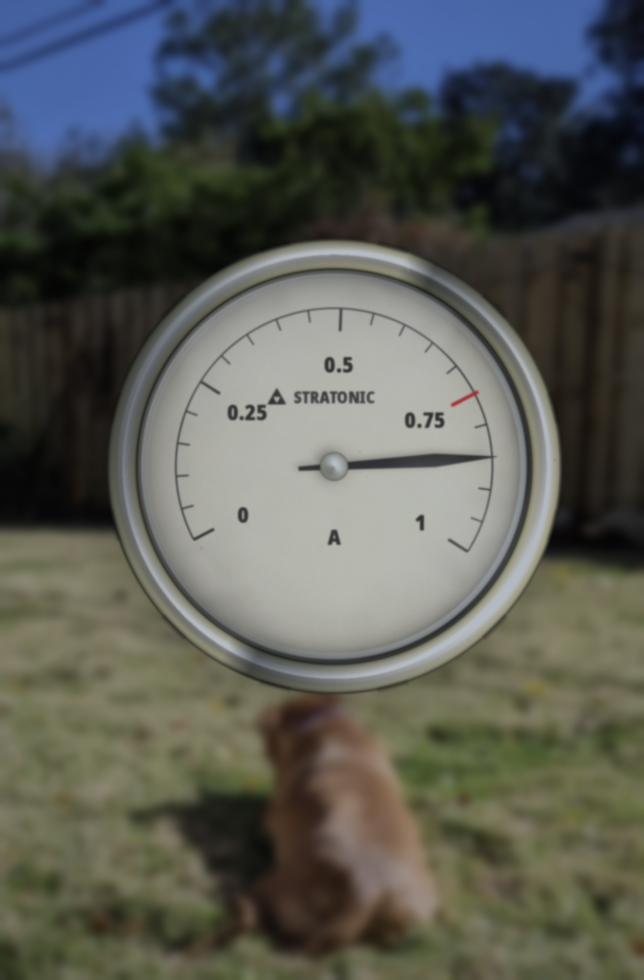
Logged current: 0.85,A
